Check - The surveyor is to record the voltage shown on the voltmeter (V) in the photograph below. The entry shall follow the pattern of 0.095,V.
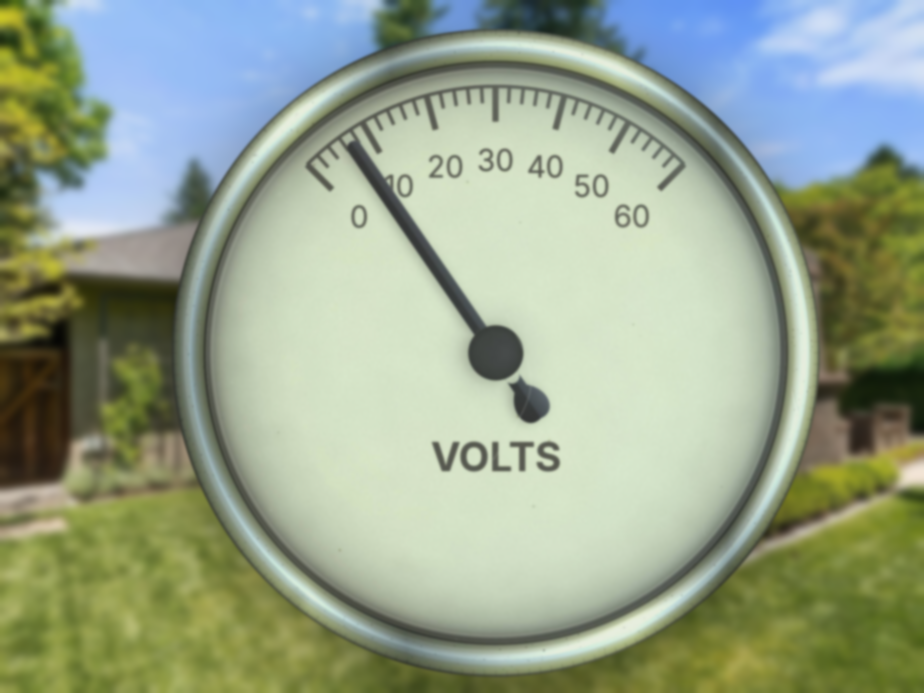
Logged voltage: 7,V
